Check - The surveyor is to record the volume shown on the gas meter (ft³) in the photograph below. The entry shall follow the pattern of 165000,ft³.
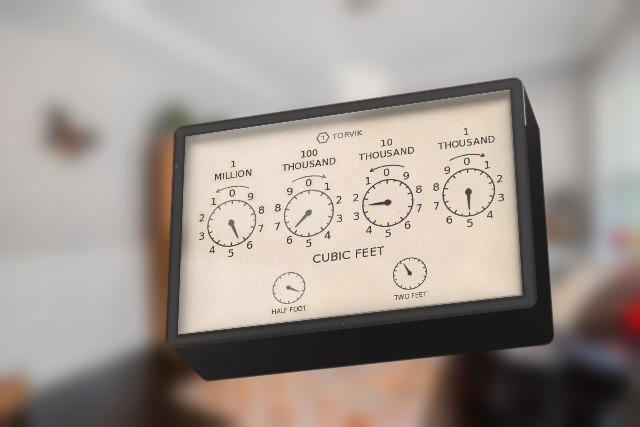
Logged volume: 562500,ft³
